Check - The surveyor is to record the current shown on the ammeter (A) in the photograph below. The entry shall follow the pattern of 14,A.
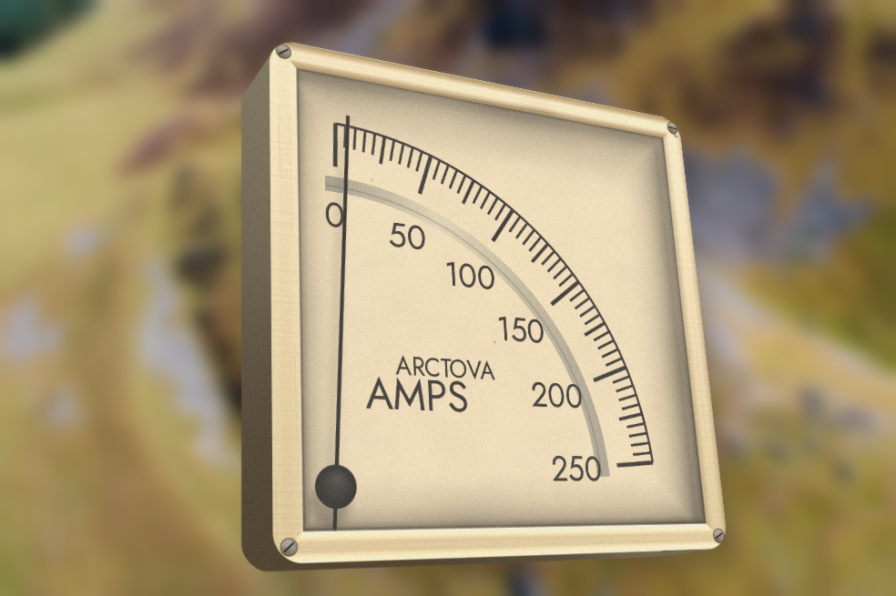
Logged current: 5,A
